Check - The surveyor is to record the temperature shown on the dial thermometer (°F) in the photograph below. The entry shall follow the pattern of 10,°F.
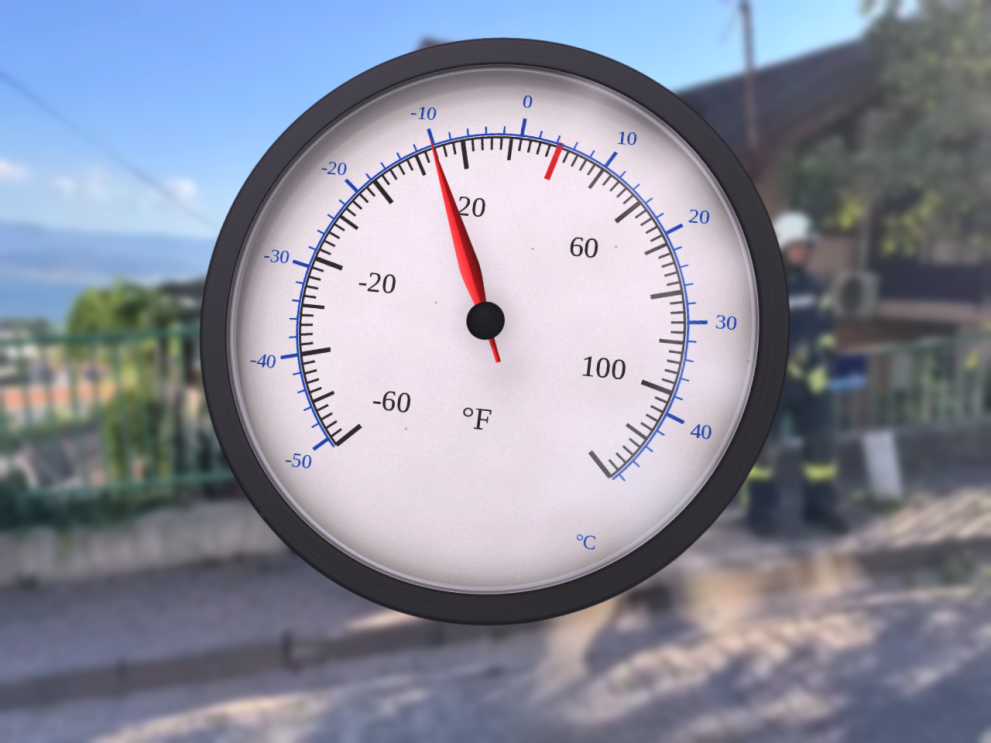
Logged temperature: 14,°F
